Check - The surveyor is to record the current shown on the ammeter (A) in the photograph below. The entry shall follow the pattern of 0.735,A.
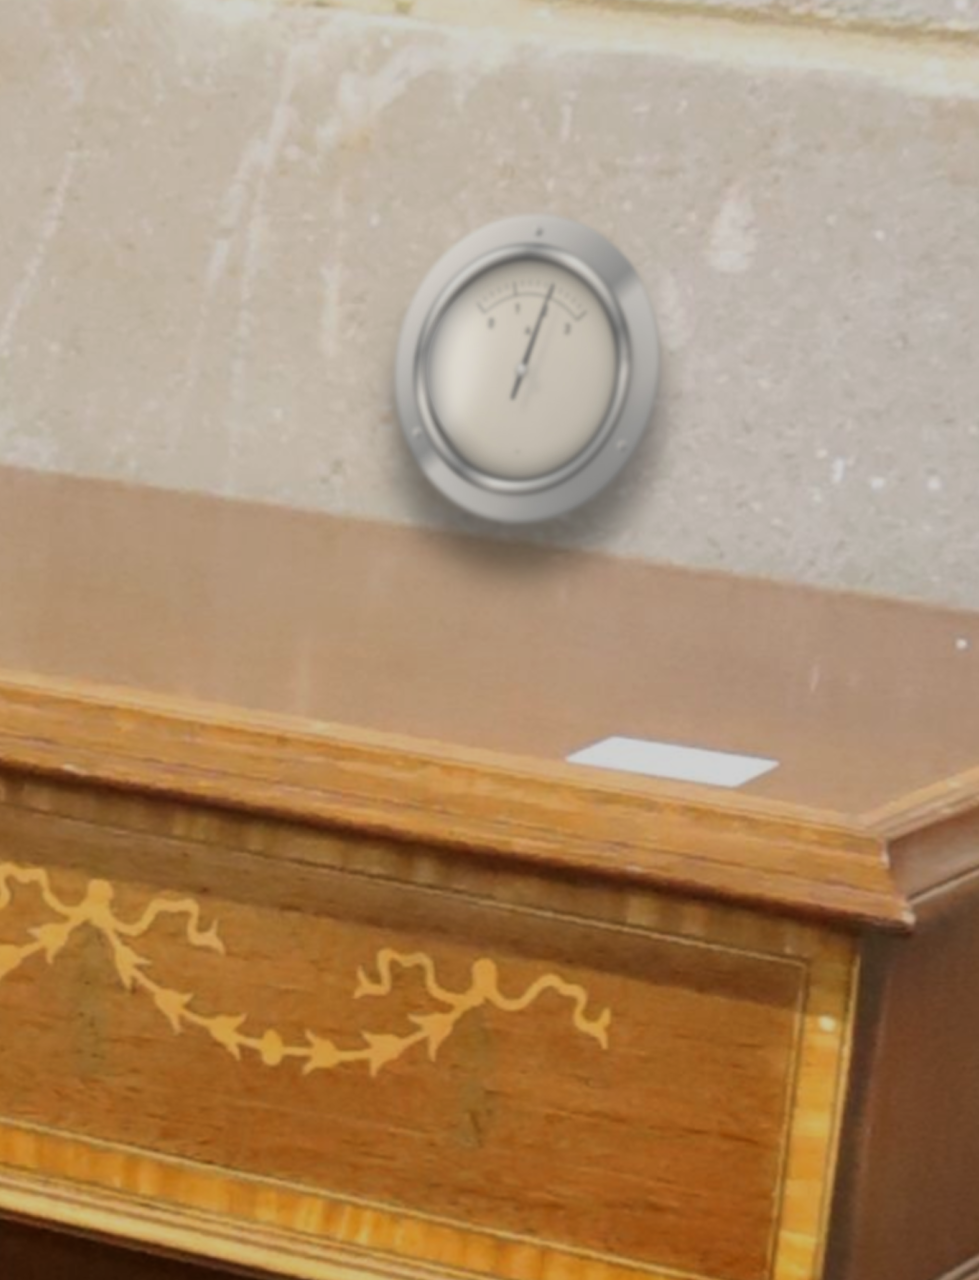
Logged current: 2,A
